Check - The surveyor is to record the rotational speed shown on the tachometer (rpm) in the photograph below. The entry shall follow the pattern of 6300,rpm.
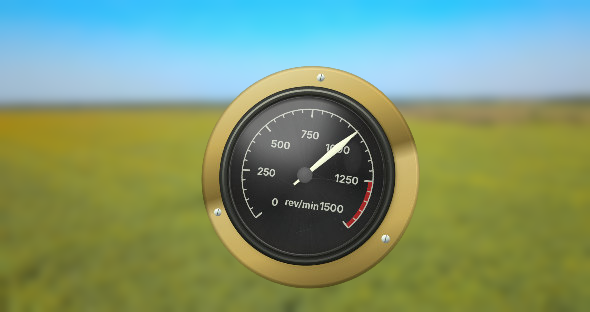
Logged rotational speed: 1000,rpm
